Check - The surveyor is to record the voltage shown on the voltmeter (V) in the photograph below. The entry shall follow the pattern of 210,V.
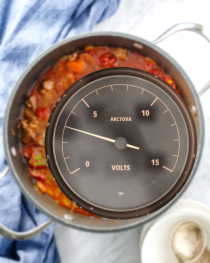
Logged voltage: 3,V
